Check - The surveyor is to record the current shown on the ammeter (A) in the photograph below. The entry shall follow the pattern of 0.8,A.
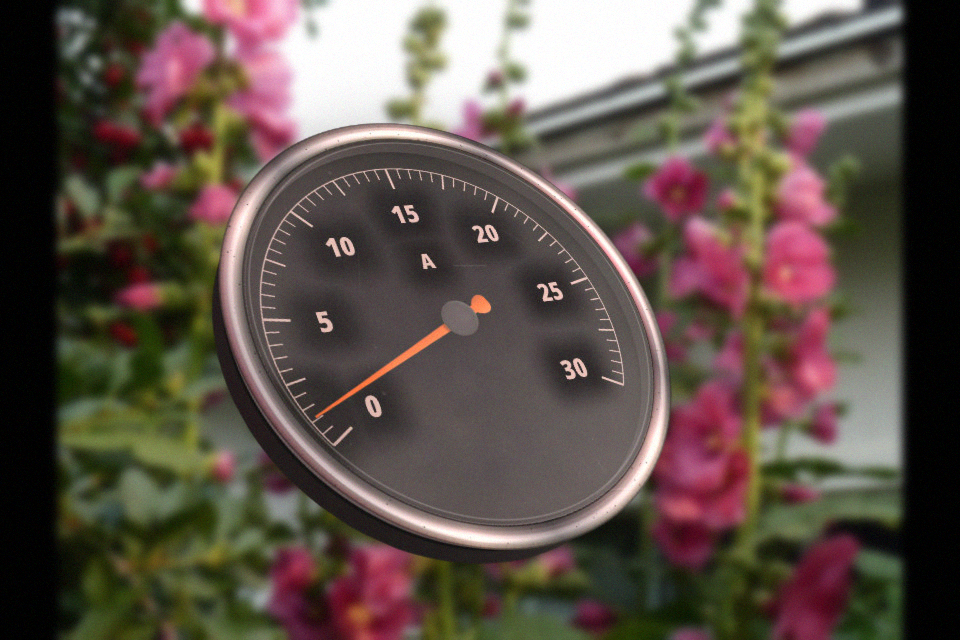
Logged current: 1,A
